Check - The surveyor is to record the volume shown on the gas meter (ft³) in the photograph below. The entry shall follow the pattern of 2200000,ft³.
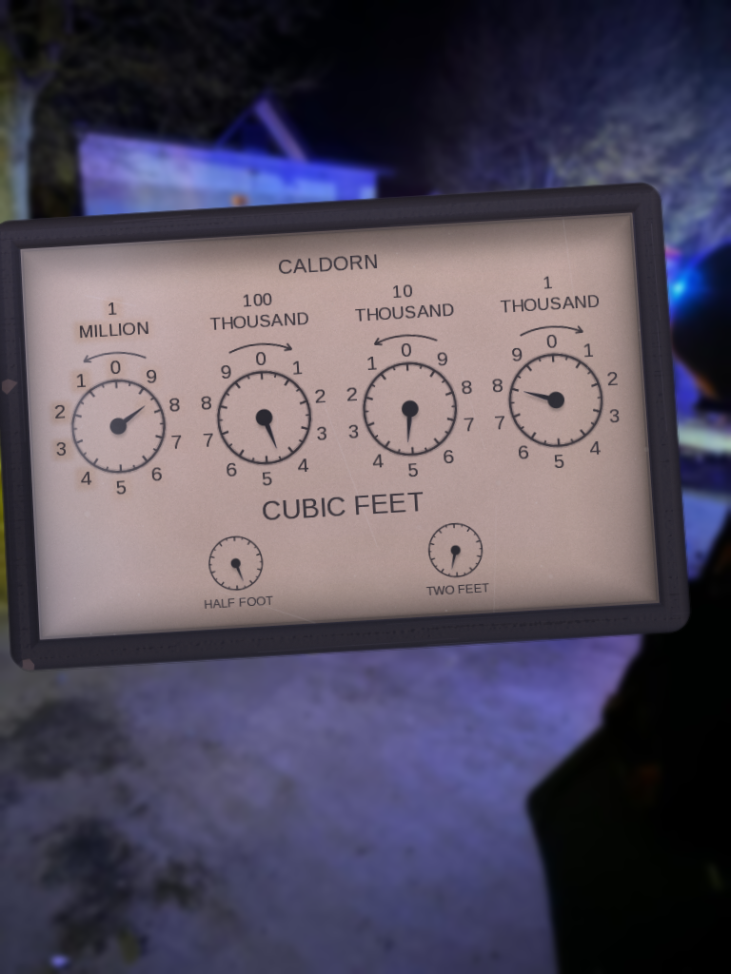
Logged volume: 844800,ft³
